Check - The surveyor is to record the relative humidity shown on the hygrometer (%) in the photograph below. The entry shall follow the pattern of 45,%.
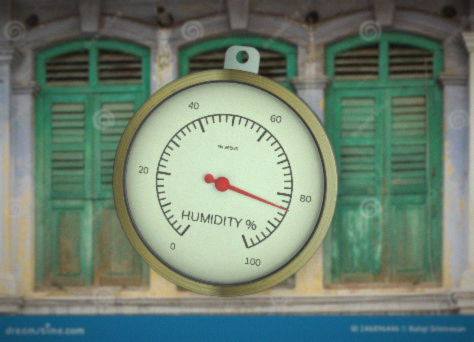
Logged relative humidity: 84,%
